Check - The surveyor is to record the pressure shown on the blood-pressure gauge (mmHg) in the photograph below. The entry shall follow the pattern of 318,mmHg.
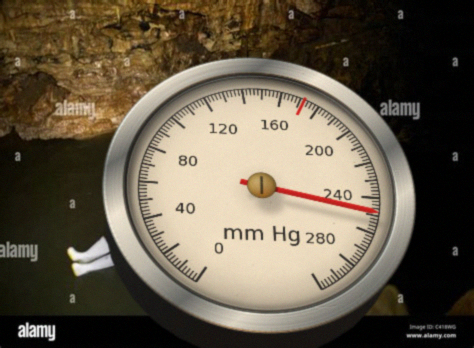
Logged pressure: 250,mmHg
